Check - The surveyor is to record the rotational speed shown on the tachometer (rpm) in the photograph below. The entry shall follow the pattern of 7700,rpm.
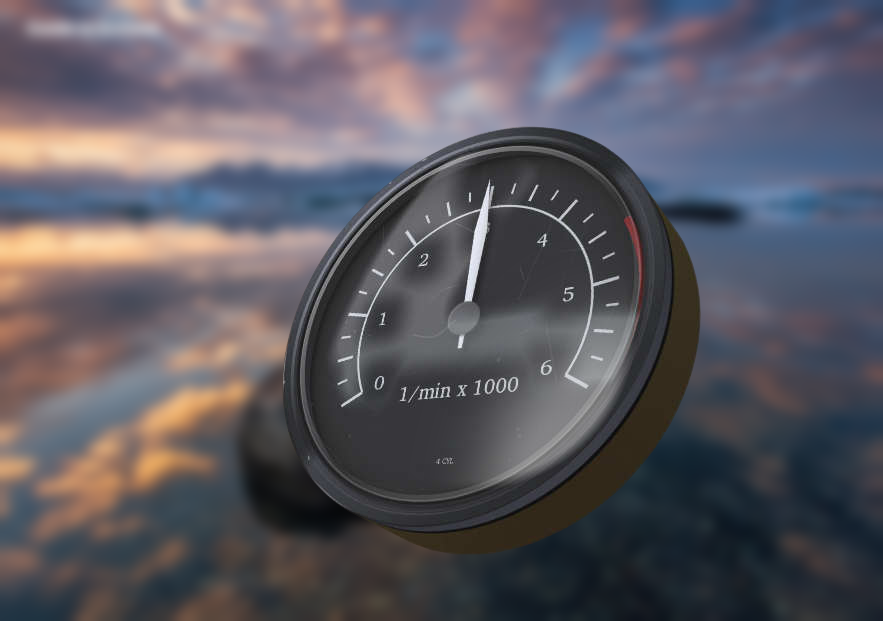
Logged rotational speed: 3000,rpm
